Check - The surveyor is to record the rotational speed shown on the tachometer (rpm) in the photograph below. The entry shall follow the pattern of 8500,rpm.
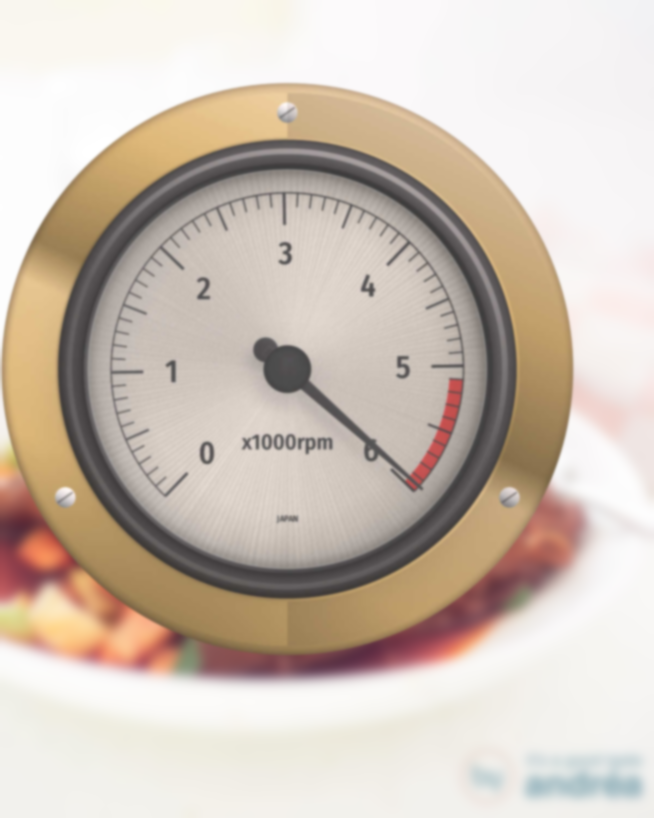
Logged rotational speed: 5950,rpm
